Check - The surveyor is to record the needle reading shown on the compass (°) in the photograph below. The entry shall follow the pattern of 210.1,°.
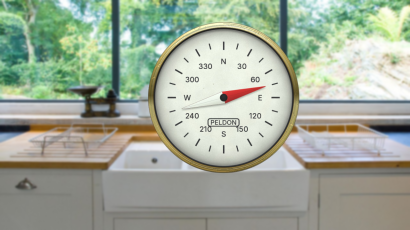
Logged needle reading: 75,°
